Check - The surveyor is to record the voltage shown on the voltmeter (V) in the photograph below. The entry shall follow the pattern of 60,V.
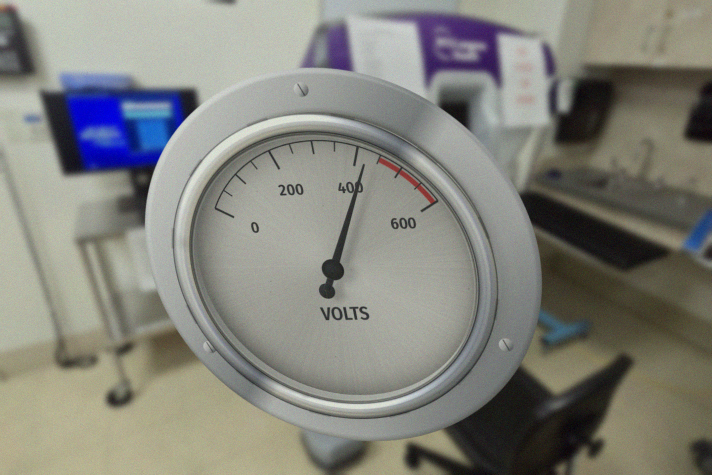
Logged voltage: 425,V
